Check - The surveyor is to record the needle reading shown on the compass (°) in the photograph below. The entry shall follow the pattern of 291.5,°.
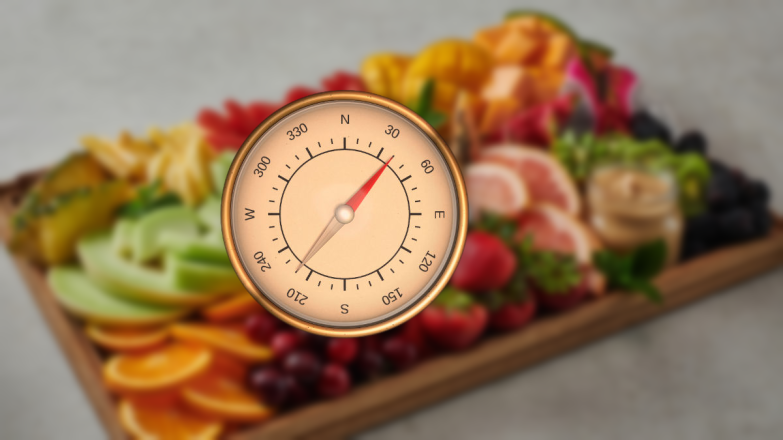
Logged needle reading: 40,°
